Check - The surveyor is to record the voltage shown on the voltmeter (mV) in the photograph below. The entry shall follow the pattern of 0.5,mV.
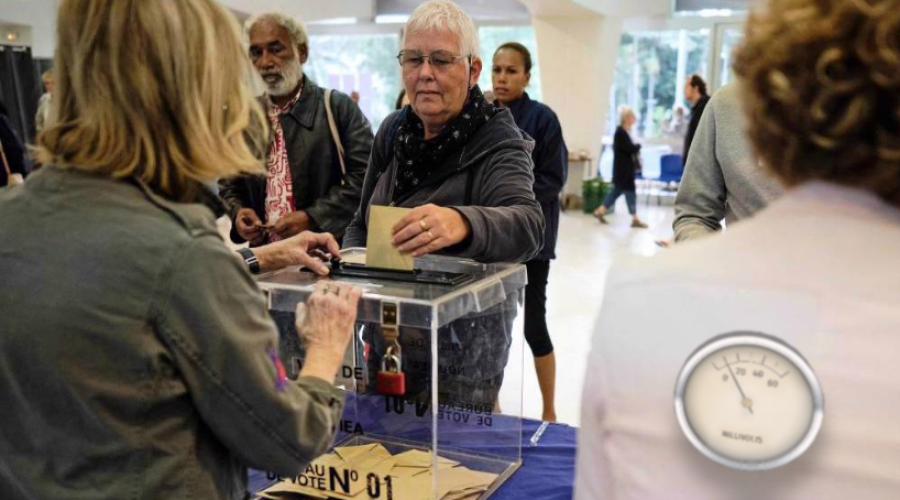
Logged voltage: 10,mV
